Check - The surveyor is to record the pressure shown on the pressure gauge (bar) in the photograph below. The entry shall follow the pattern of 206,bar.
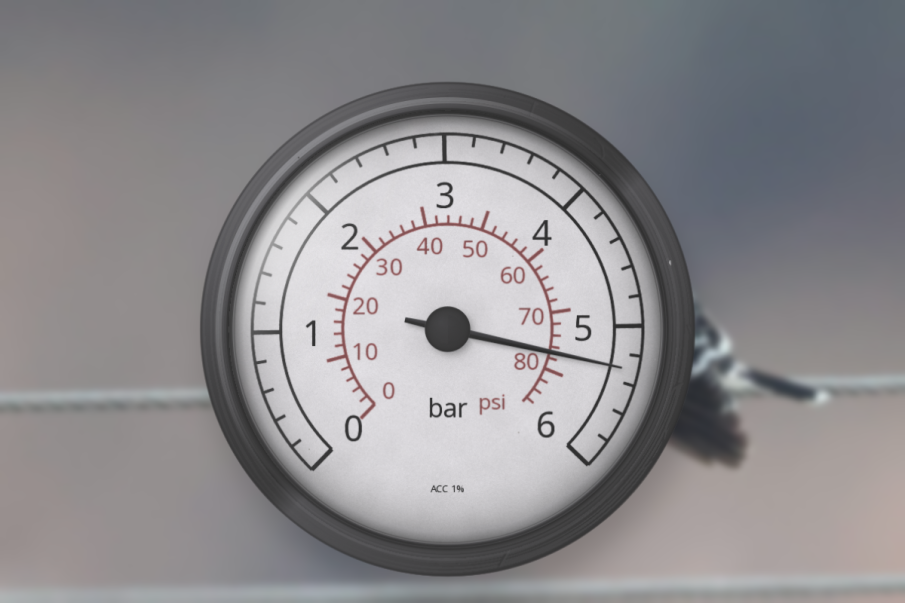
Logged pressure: 5.3,bar
